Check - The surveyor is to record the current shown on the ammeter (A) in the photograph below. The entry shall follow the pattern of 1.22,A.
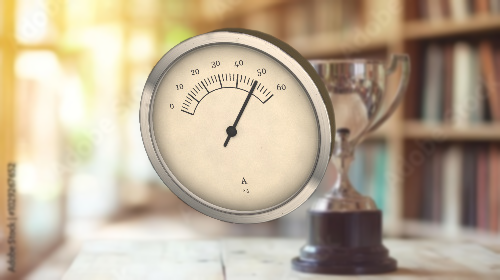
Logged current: 50,A
